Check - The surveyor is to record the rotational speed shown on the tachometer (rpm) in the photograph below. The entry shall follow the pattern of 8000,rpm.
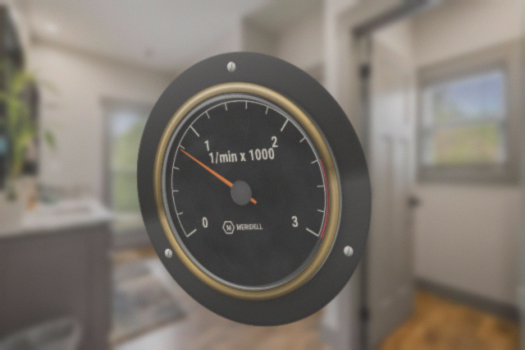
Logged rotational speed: 800,rpm
